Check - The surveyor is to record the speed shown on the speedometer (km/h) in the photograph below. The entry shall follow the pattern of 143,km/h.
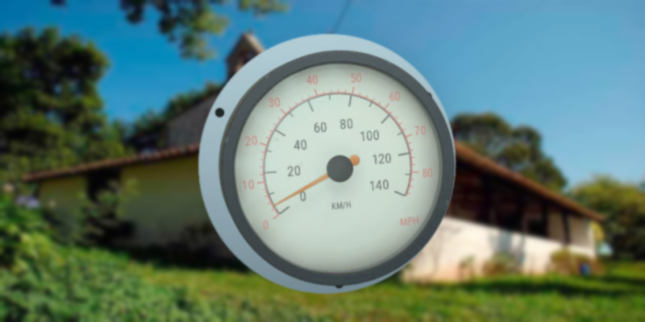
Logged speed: 5,km/h
